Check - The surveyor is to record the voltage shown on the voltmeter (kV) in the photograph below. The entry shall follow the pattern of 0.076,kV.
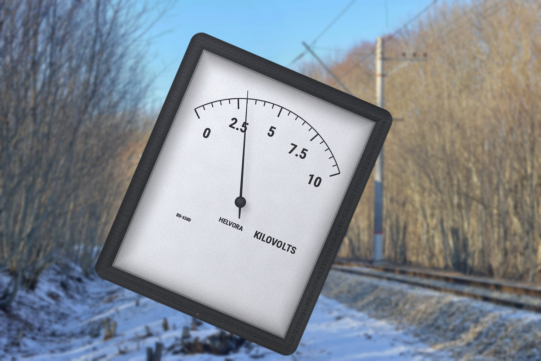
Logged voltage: 3,kV
